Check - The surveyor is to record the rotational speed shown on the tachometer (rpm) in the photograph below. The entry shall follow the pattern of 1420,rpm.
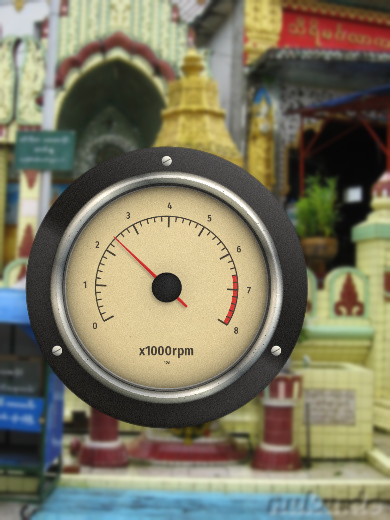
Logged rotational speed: 2400,rpm
